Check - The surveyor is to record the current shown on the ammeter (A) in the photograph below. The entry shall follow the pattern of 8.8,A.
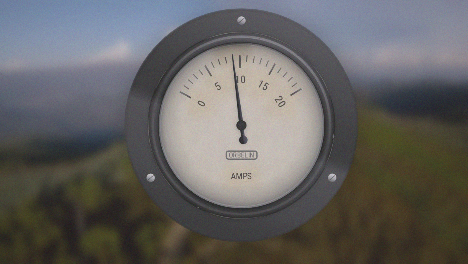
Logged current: 9,A
